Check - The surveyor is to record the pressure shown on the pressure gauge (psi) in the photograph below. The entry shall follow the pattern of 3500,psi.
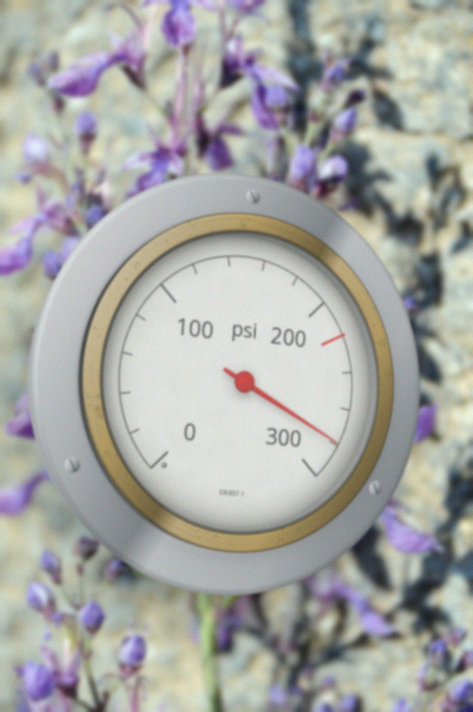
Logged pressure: 280,psi
